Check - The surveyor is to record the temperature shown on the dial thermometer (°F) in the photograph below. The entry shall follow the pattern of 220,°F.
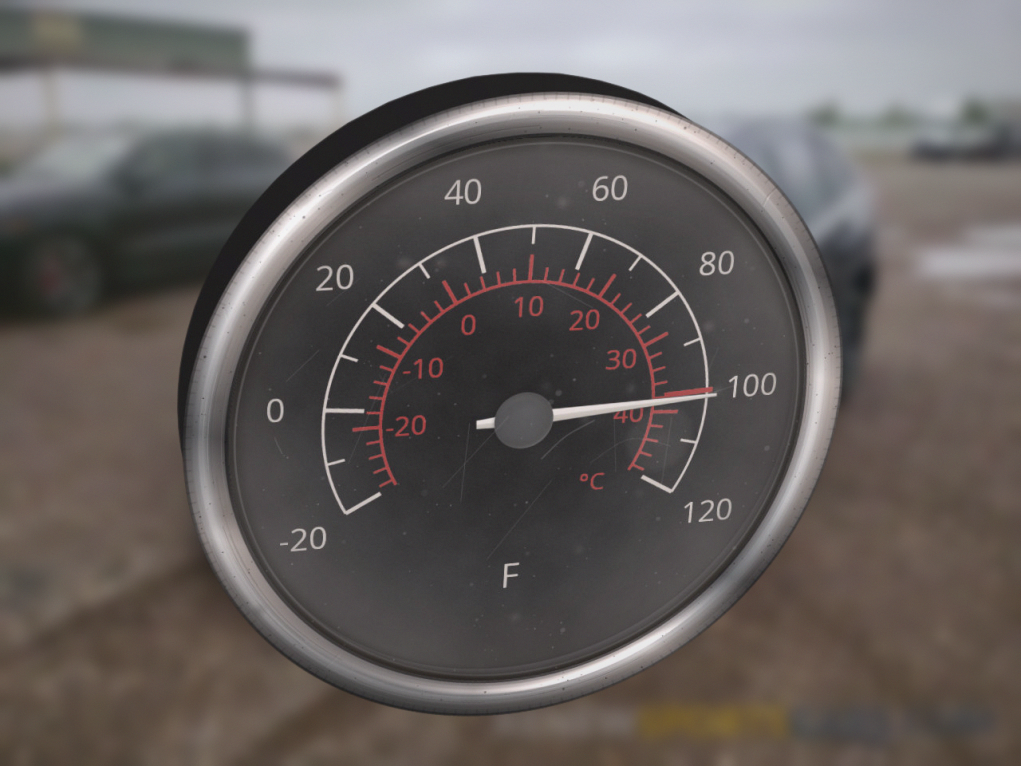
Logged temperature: 100,°F
